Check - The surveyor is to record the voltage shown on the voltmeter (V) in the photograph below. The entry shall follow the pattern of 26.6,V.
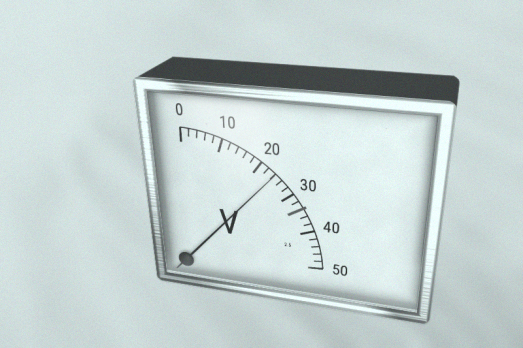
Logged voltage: 24,V
